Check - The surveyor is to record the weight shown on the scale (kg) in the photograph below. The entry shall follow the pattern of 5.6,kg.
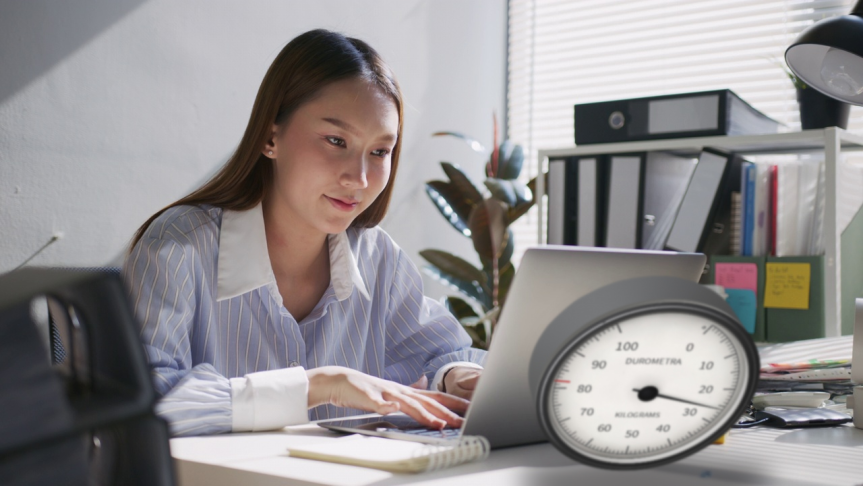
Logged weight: 25,kg
